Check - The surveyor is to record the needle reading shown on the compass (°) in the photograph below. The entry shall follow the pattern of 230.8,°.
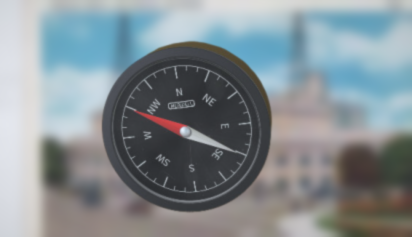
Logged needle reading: 300,°
